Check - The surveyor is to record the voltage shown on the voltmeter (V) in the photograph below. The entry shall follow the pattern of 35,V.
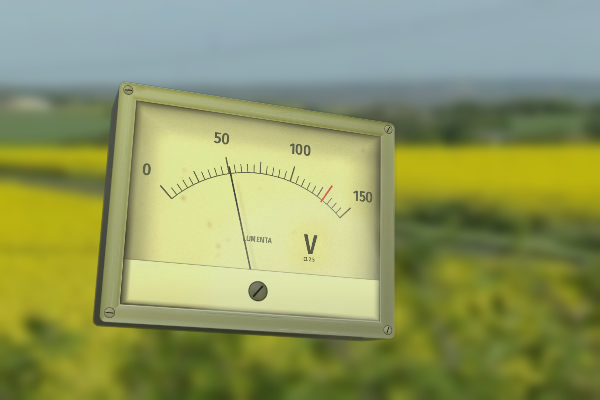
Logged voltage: 50,V
